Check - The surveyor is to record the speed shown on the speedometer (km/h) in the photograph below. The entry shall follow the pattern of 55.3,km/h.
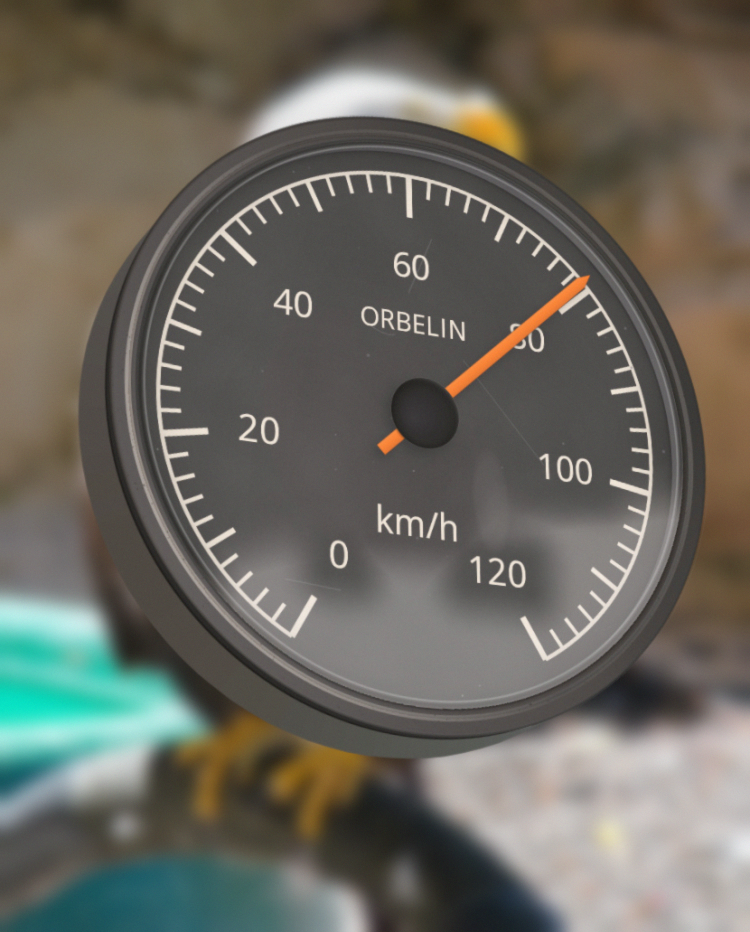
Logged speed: 79,km/h
